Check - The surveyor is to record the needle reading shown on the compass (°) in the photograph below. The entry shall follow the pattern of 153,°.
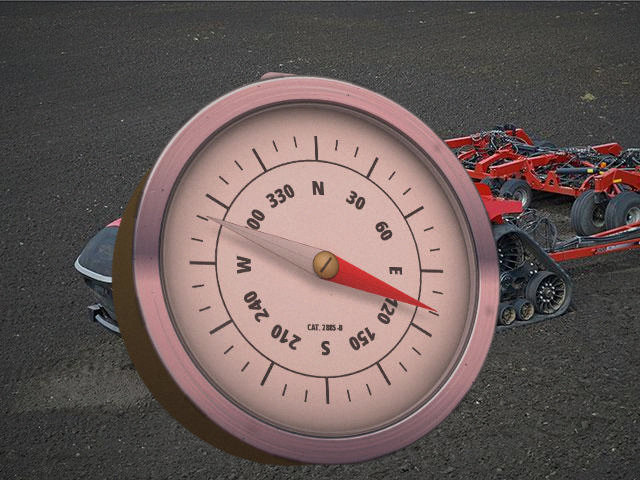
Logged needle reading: 110,°
